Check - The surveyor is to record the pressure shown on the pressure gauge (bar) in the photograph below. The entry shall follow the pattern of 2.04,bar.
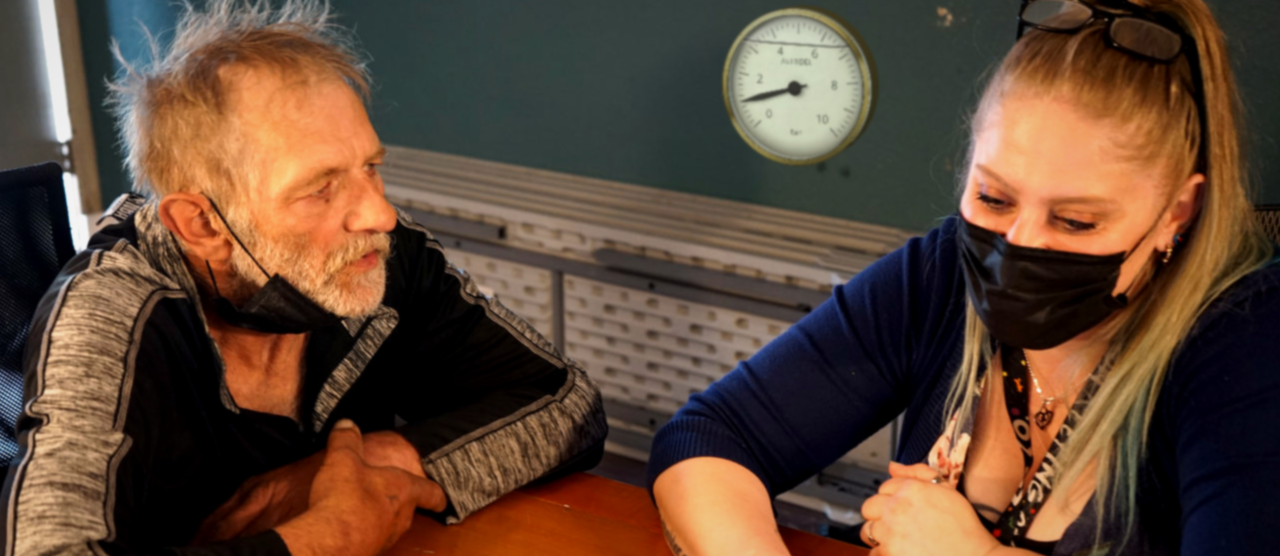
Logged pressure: 1,bar
